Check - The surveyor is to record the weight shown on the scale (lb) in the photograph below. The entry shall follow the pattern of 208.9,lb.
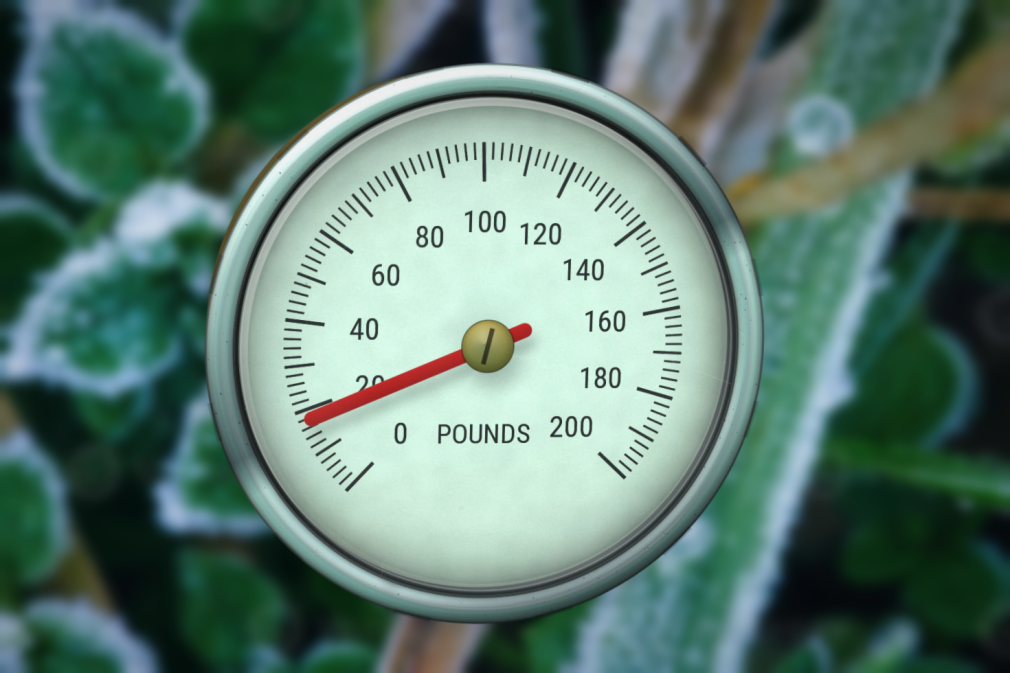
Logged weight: 18,lb
